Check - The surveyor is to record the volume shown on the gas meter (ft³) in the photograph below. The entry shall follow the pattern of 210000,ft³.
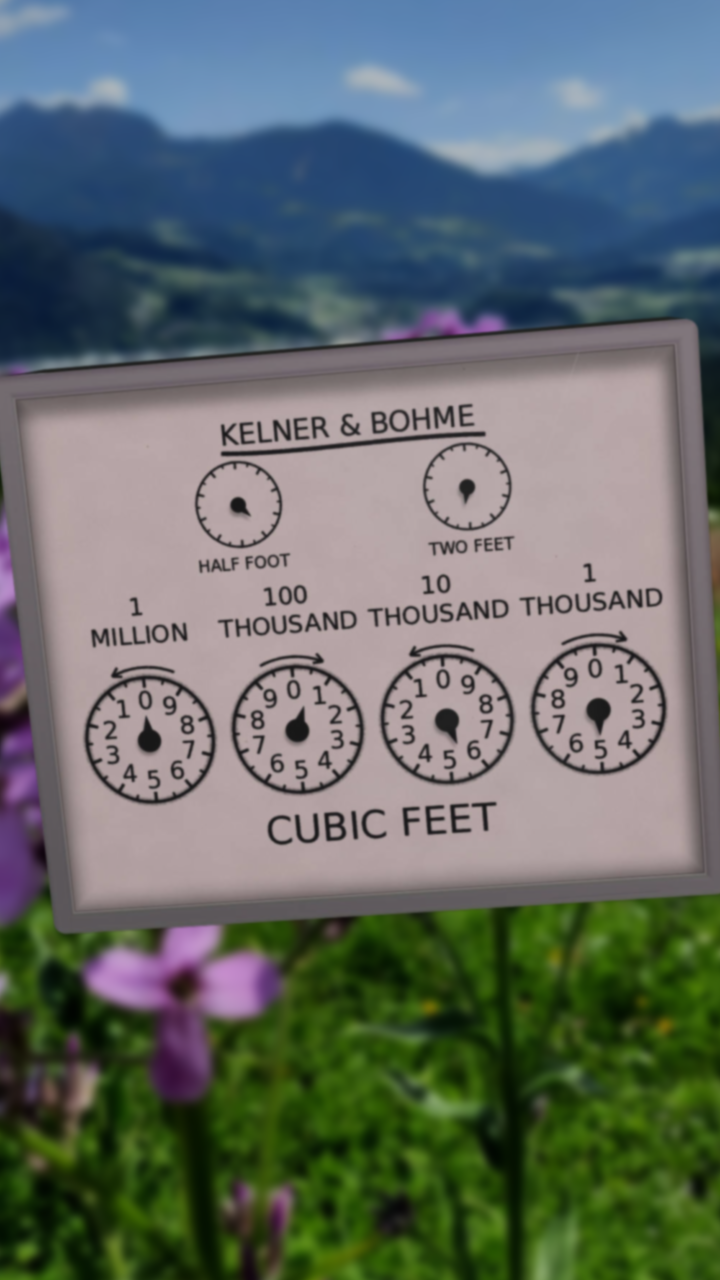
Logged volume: 5500,ft³
